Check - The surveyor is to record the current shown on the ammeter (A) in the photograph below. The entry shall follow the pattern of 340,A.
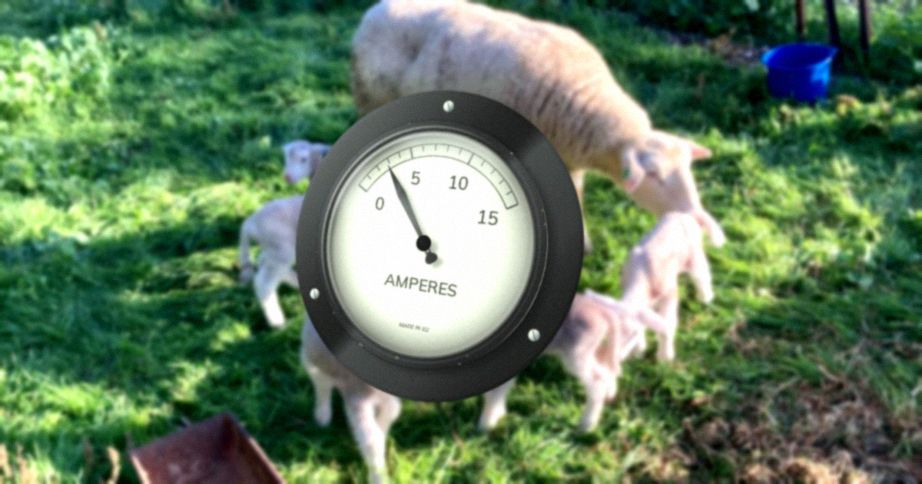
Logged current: 3,A
